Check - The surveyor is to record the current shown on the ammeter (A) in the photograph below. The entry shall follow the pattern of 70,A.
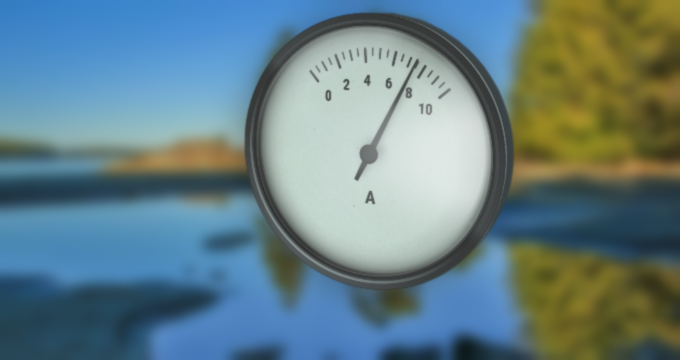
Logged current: 7.5,A
